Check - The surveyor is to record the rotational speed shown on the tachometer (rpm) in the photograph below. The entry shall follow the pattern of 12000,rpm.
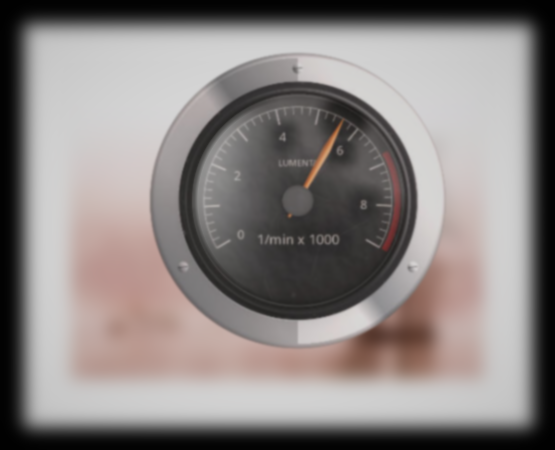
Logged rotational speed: 5600,rpm
